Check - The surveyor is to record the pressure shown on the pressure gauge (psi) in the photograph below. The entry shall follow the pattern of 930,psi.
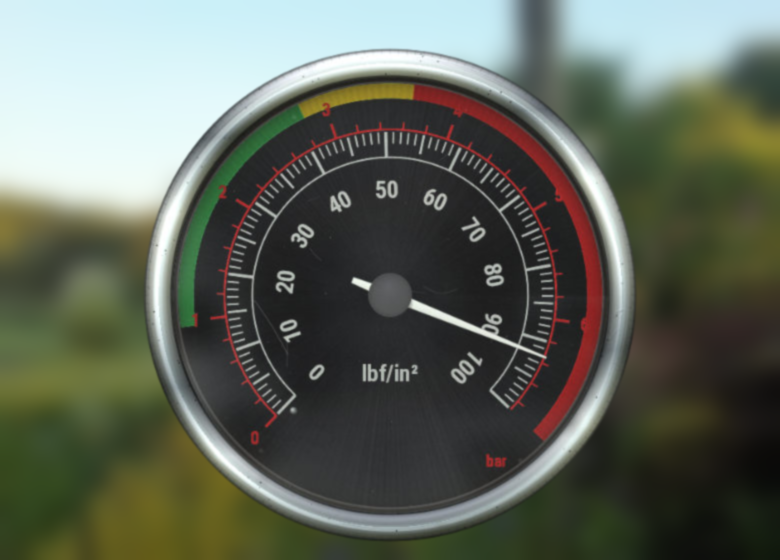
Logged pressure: 92,psi
